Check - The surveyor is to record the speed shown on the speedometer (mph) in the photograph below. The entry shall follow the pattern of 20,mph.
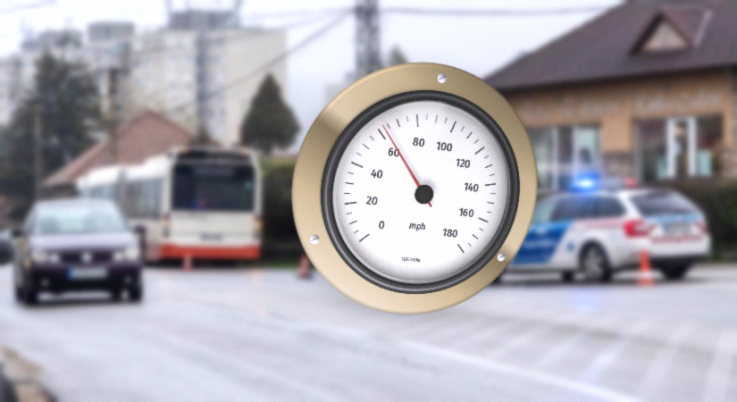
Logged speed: 62.5,mph
